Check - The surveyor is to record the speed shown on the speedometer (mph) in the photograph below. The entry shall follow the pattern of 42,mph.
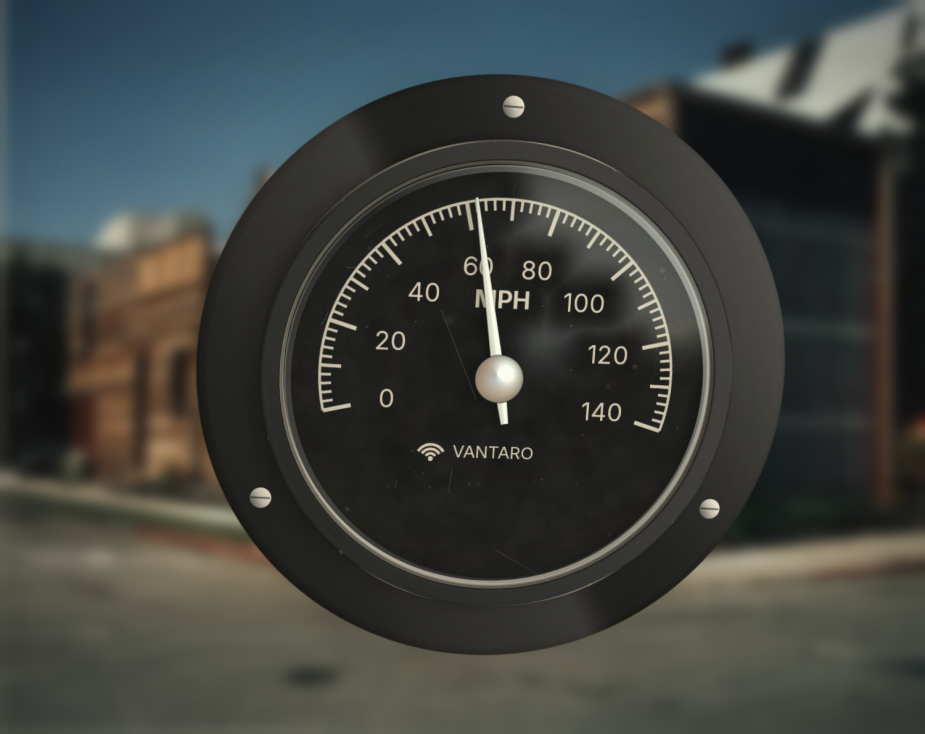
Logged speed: 62,mph
